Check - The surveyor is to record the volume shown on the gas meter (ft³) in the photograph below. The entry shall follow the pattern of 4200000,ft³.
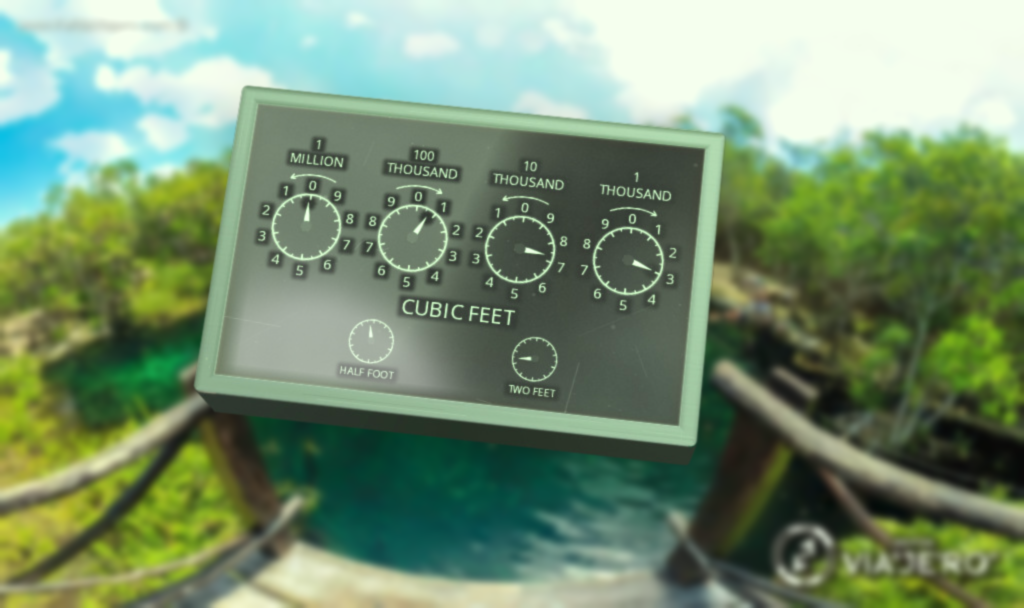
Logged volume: 7300,ft³
